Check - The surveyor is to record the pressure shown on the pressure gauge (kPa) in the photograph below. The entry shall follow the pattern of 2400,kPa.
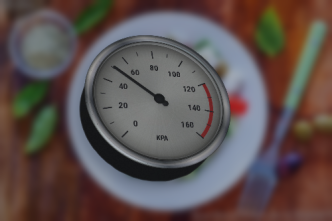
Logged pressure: 50,kPa
